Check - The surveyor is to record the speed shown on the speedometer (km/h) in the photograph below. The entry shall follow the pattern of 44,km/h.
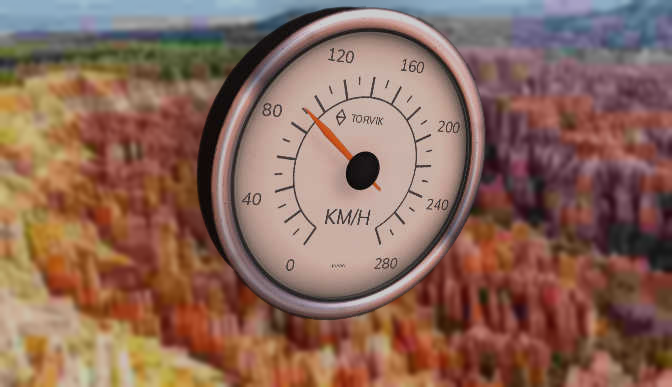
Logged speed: 90,km/h
